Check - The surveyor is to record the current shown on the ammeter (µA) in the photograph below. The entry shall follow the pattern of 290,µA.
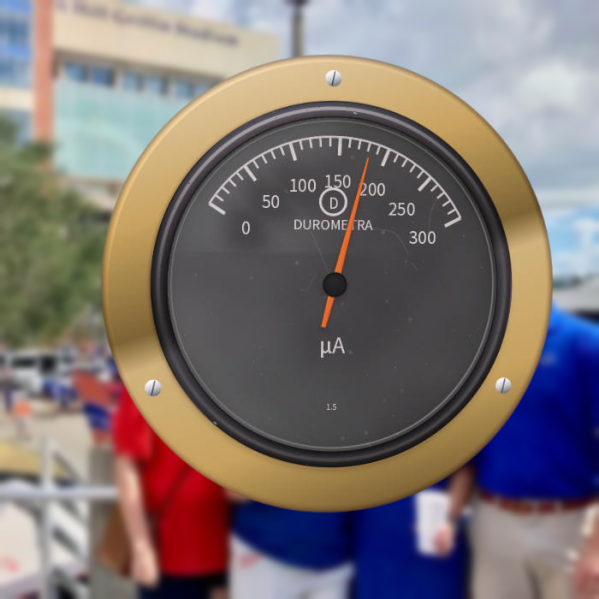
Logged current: 180,µA
